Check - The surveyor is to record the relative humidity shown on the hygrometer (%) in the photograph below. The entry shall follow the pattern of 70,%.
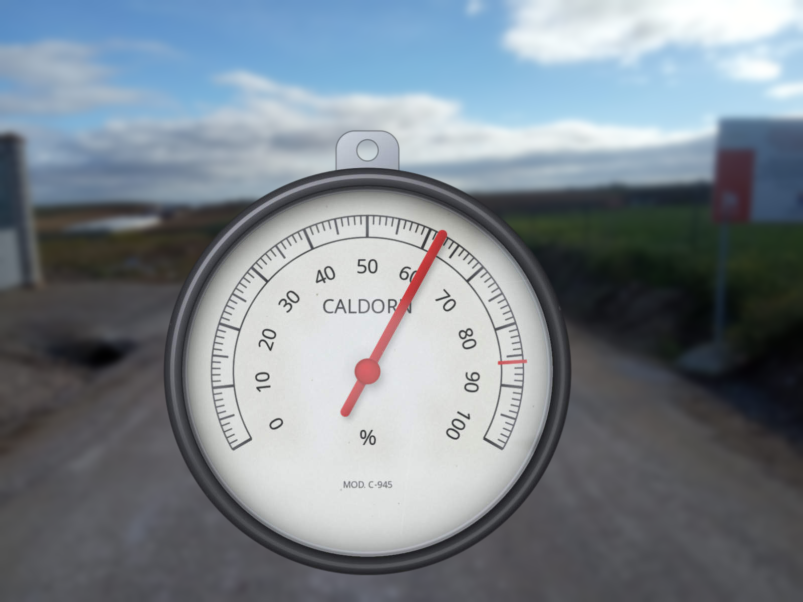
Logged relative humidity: 62,%
